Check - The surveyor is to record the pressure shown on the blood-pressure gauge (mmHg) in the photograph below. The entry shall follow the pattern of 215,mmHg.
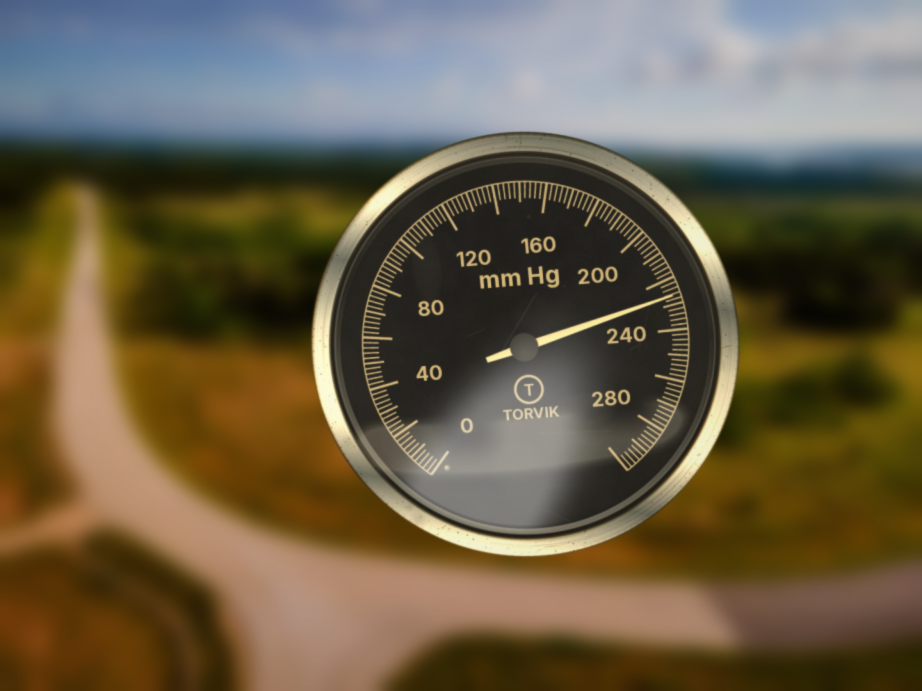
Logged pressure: 226,mmHg
